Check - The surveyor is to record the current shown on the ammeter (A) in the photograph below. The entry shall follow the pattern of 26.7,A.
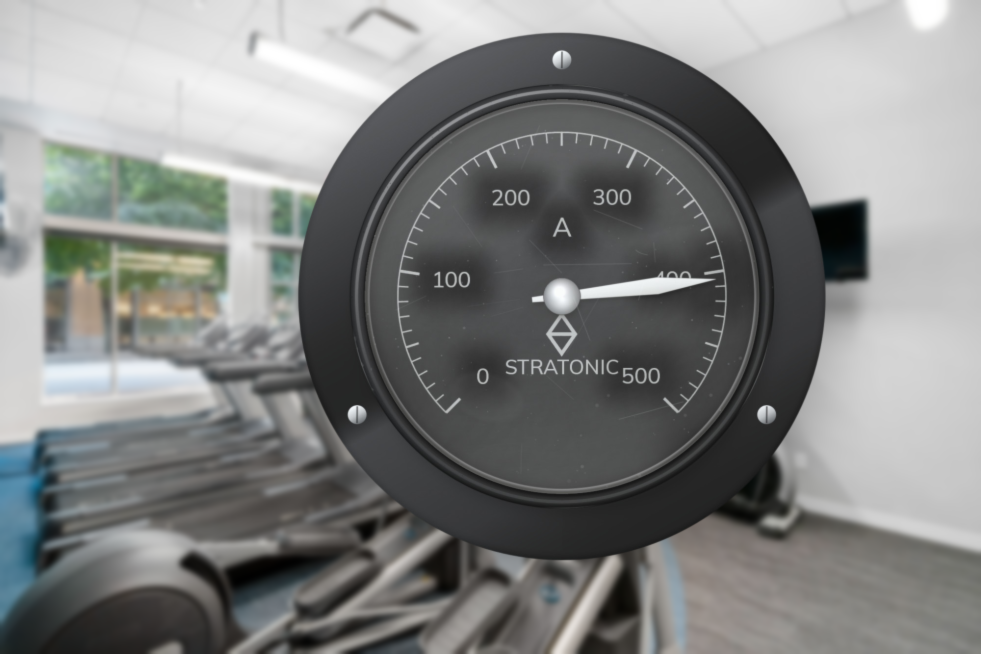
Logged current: 405,A
